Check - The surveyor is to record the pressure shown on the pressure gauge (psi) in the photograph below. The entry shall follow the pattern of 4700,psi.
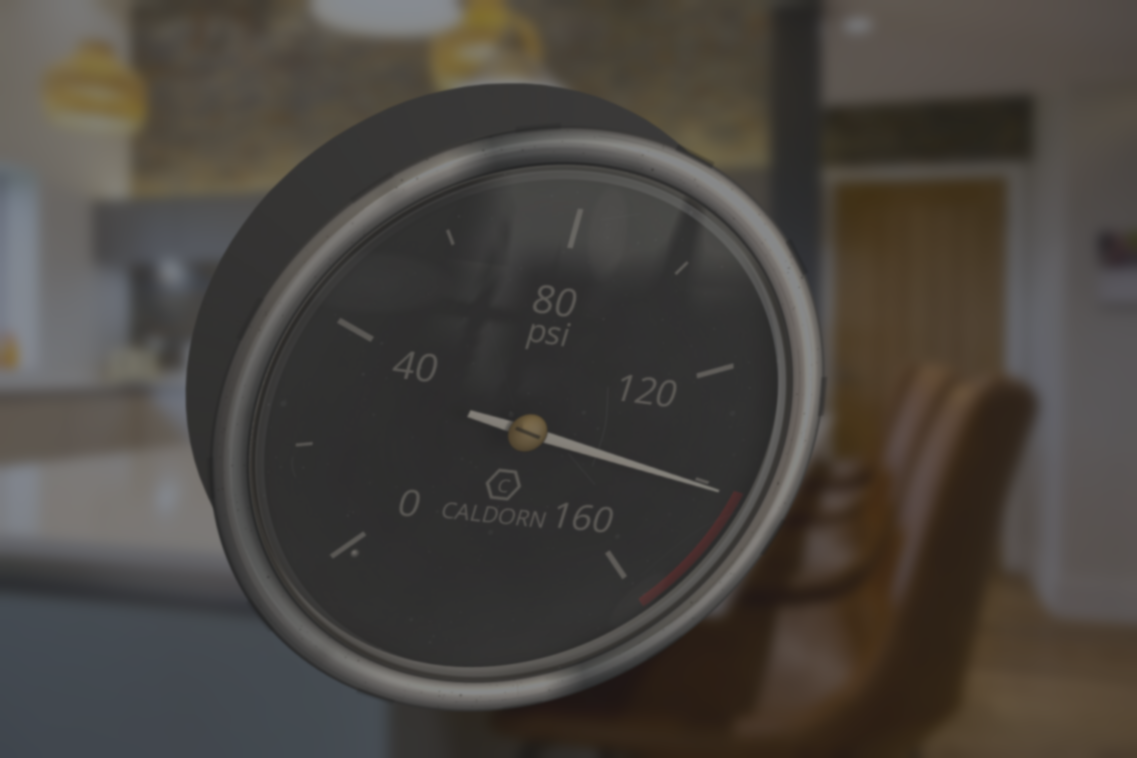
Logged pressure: 140,psi
